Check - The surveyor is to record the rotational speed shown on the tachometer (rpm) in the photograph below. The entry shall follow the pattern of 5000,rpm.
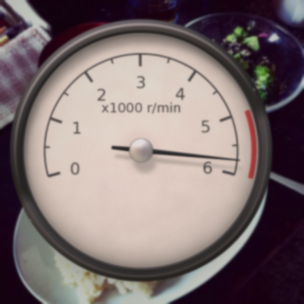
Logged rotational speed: 5750,rpm
